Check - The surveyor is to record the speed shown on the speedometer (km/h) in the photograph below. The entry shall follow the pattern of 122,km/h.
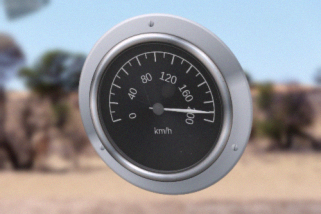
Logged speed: 190,km/h
